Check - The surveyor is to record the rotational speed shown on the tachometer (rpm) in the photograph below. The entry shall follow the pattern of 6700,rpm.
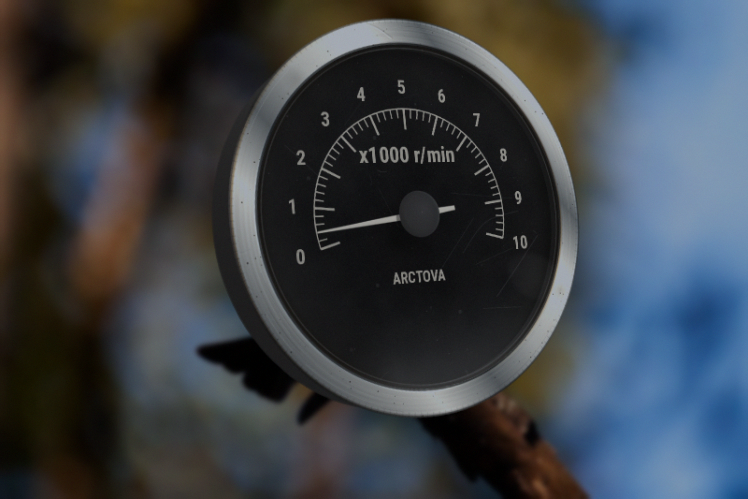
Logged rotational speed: 400,rpm
